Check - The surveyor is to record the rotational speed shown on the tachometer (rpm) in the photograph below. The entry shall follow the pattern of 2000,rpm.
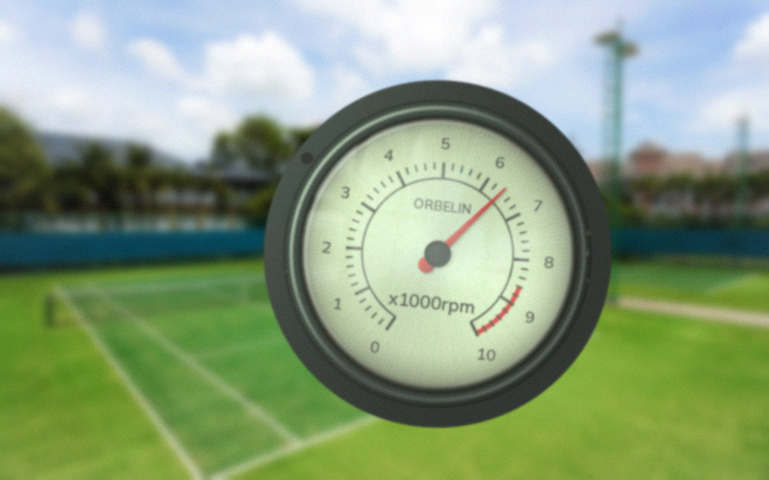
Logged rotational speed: 6400,rpm
